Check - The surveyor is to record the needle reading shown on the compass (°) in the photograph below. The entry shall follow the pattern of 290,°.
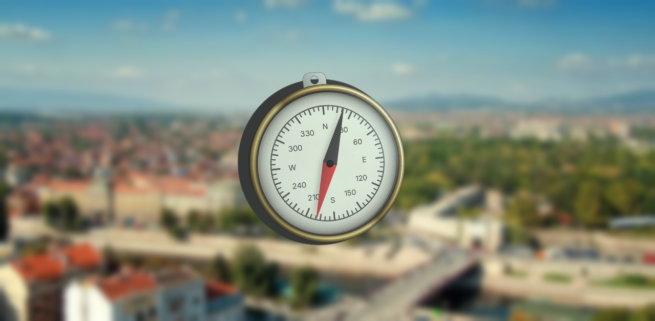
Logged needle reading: 200,°
